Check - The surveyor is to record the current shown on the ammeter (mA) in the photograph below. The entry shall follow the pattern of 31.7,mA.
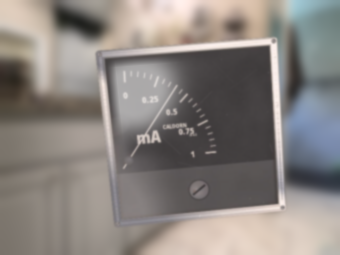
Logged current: 0.4,mA
